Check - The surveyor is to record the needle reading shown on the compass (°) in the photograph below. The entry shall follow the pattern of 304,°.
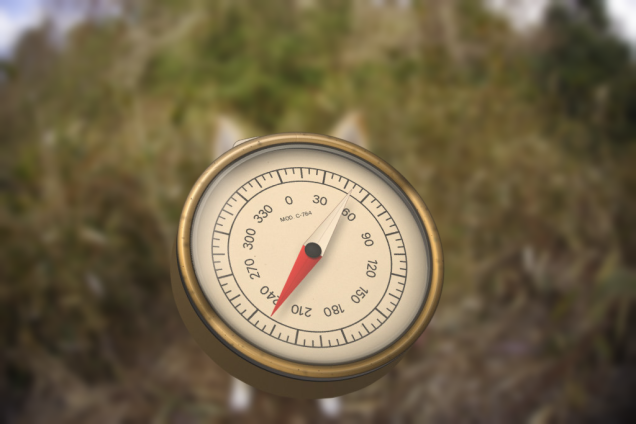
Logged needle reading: 230,°
